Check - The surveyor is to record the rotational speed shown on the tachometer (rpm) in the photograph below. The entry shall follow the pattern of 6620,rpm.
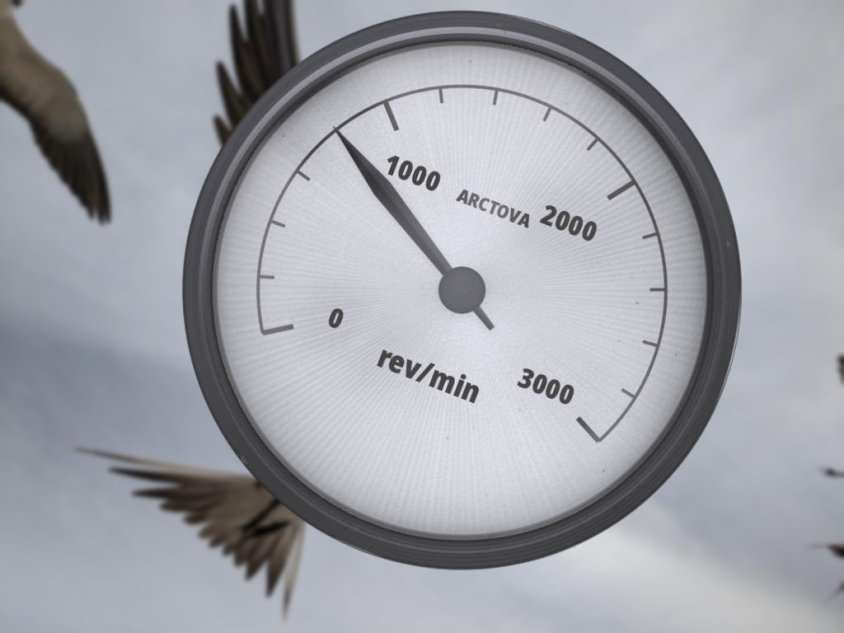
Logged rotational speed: 800,rpm
